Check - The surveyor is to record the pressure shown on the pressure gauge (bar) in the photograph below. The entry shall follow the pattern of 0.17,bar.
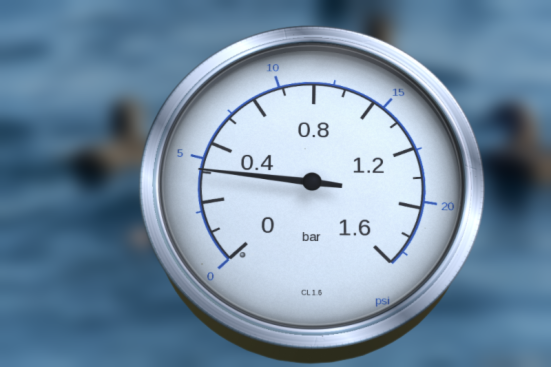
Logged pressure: 0.3,bar
